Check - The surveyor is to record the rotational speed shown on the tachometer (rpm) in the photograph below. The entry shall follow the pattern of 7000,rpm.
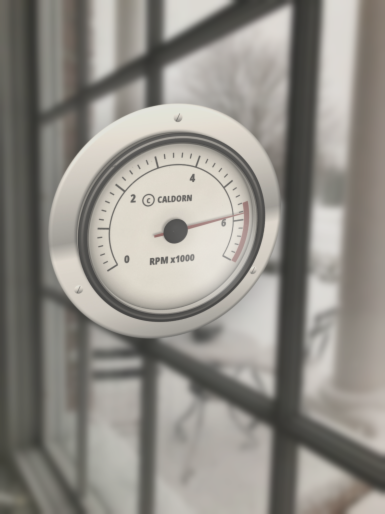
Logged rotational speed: 5800,rpm
